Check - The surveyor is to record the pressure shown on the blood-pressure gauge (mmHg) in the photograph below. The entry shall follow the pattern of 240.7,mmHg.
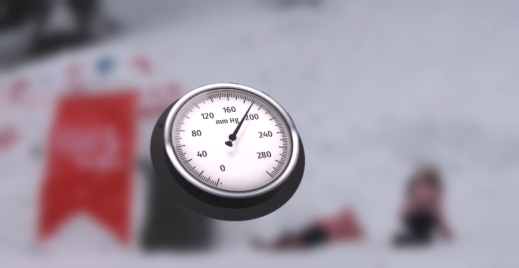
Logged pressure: 190,mmHg
